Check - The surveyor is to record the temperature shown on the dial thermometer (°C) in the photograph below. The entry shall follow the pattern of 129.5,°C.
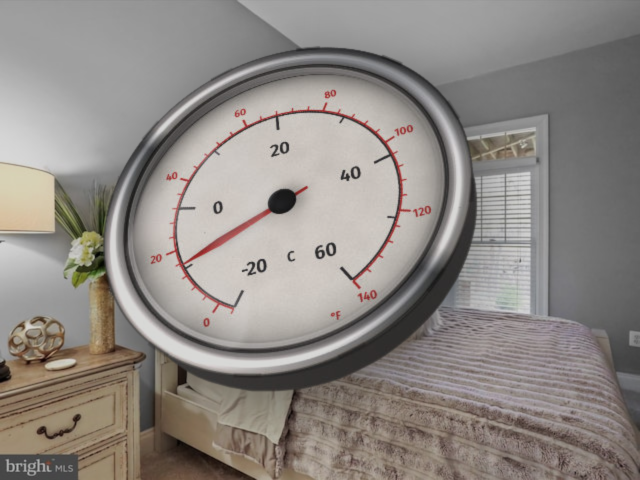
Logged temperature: -10,°C
